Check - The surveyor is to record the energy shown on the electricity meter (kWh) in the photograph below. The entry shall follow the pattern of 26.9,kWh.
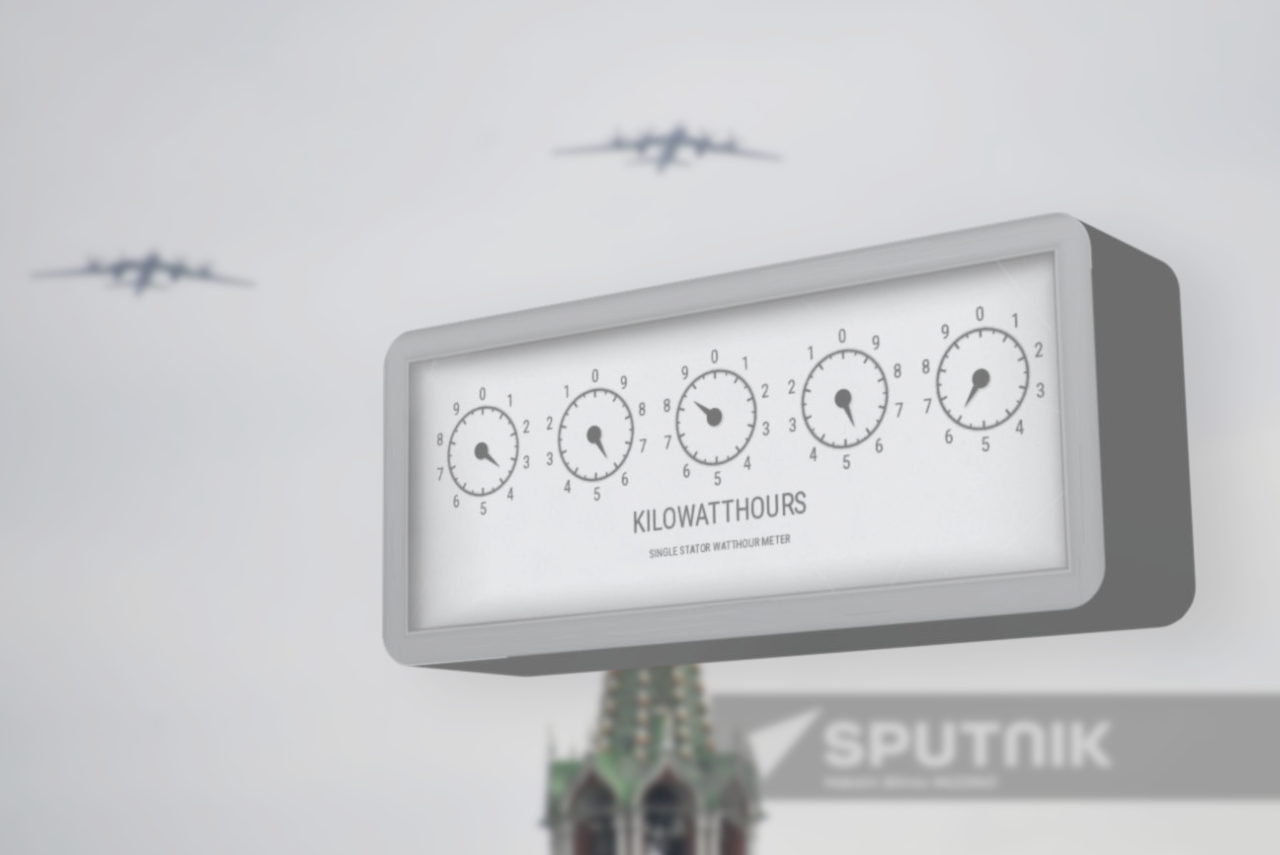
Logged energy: 35856,kWh
